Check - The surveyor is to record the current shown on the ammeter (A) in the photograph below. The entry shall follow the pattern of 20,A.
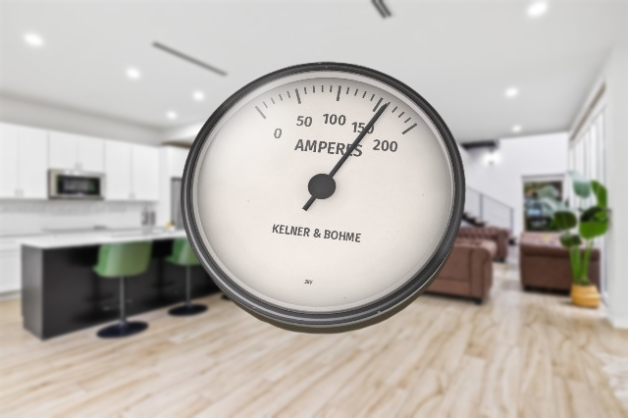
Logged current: 160,A
